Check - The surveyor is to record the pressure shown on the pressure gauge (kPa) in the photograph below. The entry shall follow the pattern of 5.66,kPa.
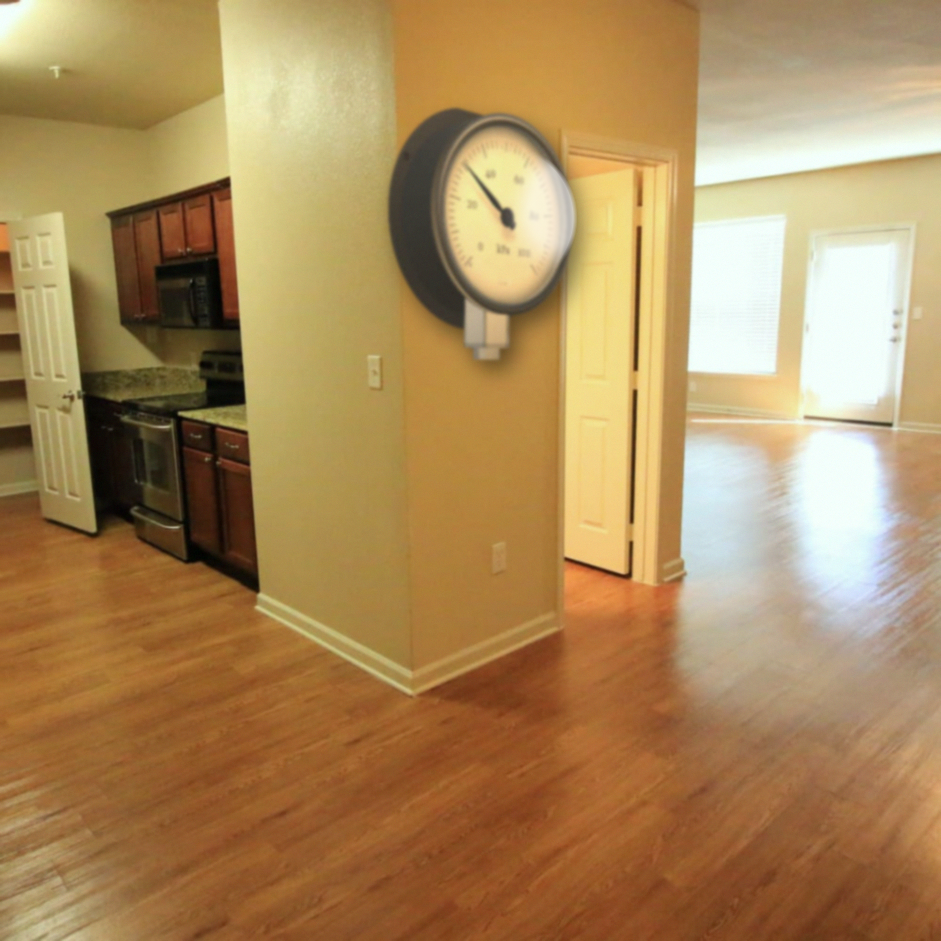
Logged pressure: 30,kPa
